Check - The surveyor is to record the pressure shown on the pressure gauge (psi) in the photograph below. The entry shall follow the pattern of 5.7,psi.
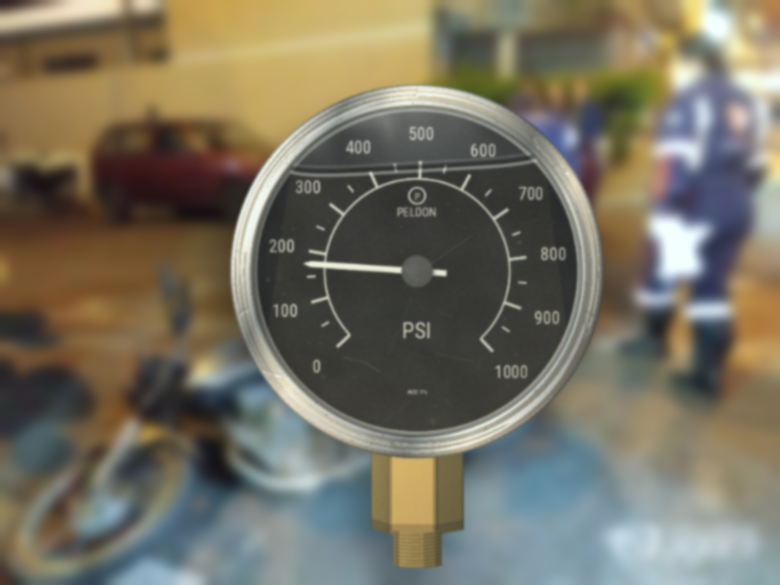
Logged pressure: 175,psi
